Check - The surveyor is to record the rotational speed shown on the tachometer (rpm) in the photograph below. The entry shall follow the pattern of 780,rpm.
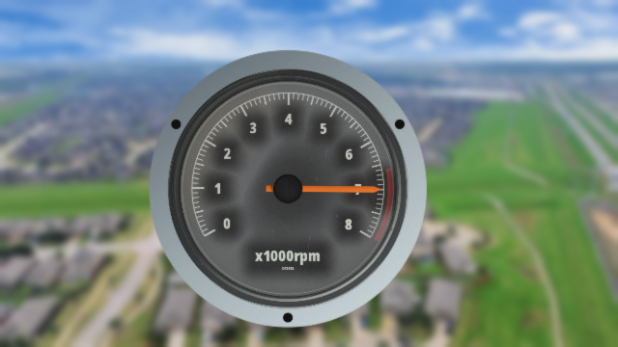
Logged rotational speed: 7000,rpm
